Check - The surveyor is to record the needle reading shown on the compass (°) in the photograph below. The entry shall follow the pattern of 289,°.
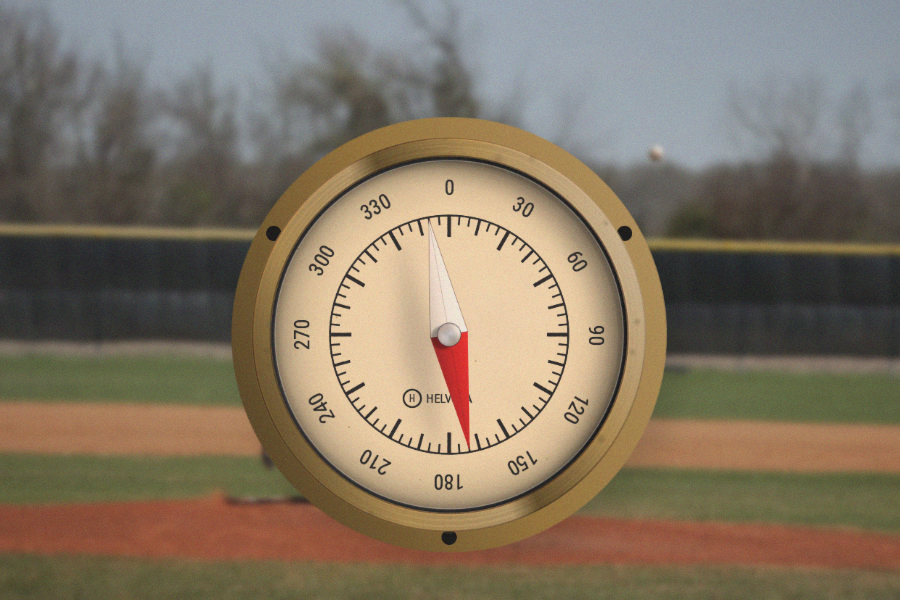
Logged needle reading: 170,°
